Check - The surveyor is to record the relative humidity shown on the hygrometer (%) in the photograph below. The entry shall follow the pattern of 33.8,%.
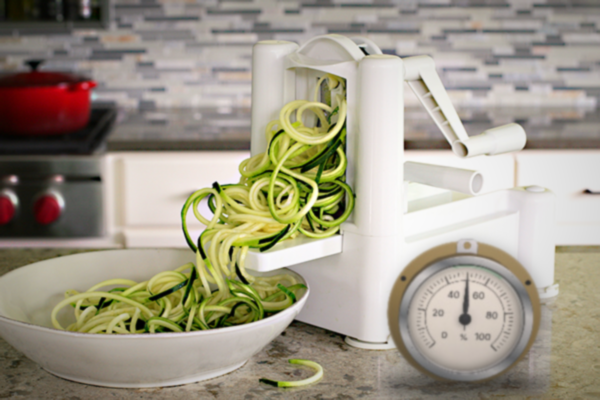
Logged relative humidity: 50,%
